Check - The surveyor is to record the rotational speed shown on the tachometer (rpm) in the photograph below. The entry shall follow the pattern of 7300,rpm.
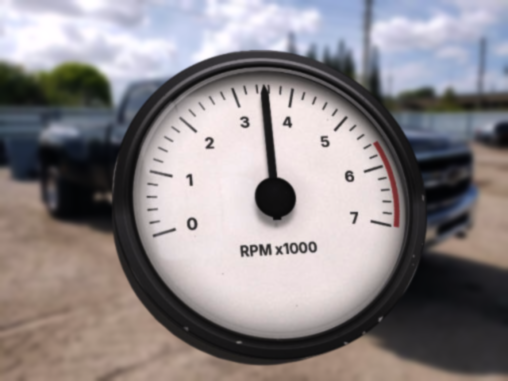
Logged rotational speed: 3500,rpm
